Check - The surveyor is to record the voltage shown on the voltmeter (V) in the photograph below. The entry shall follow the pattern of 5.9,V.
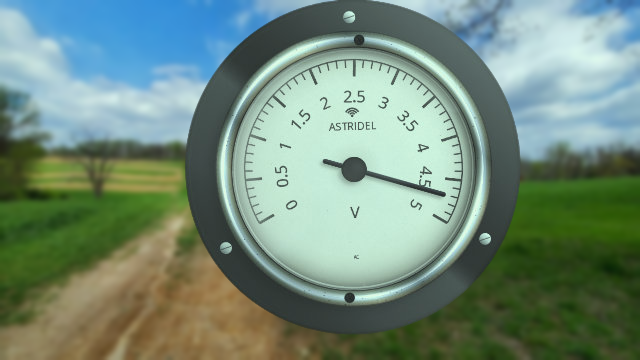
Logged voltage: 4.7,V
